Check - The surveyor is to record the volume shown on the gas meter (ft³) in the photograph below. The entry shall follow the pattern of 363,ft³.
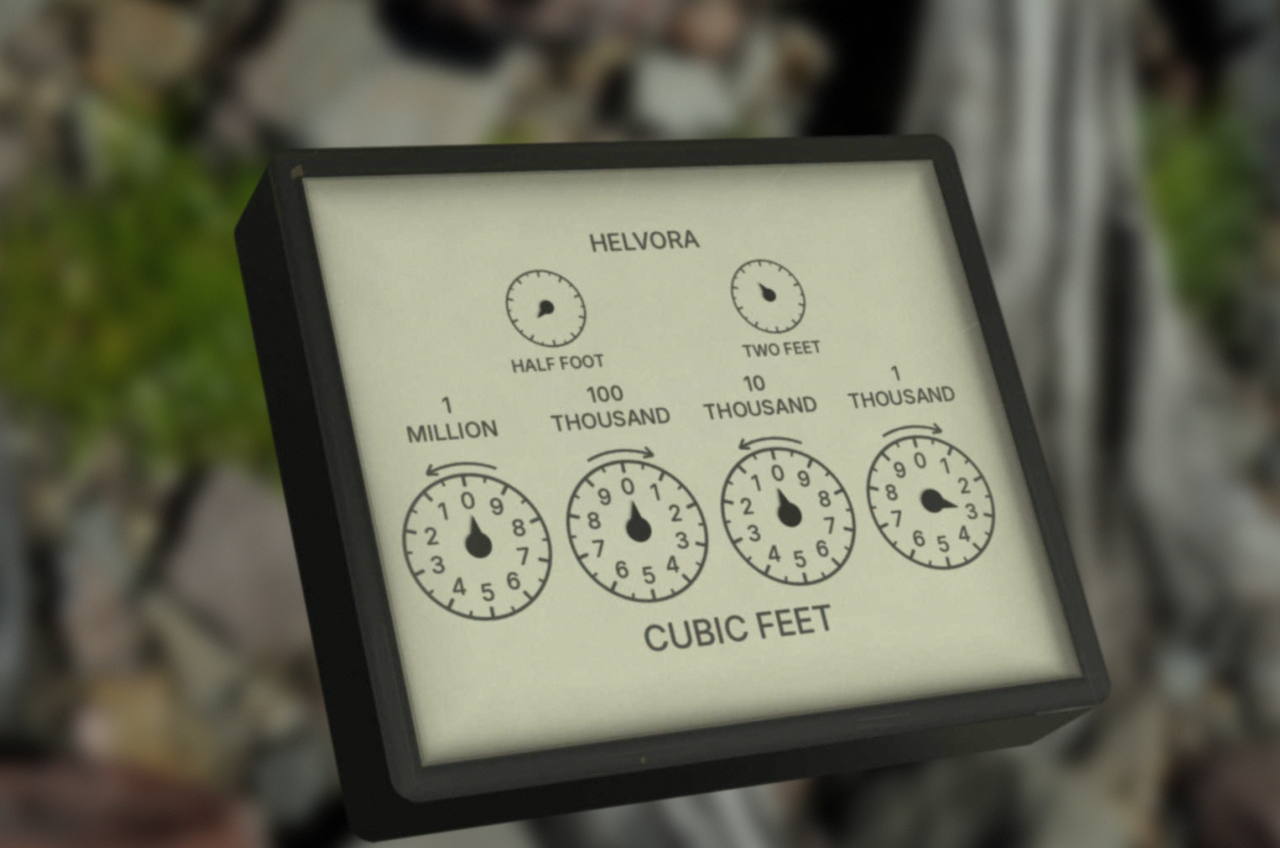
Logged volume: 300,ft³
